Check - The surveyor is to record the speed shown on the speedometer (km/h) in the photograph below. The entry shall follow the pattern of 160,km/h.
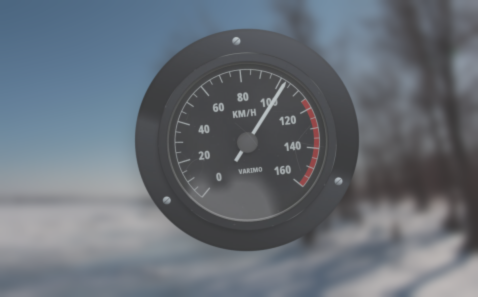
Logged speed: 102.5,km/h
